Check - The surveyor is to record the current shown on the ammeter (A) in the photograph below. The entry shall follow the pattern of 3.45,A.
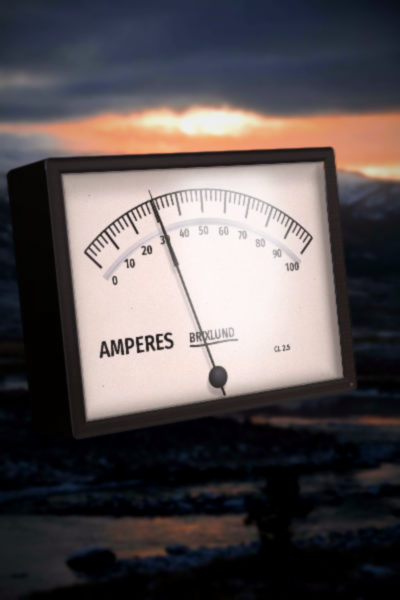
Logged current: 30,A
